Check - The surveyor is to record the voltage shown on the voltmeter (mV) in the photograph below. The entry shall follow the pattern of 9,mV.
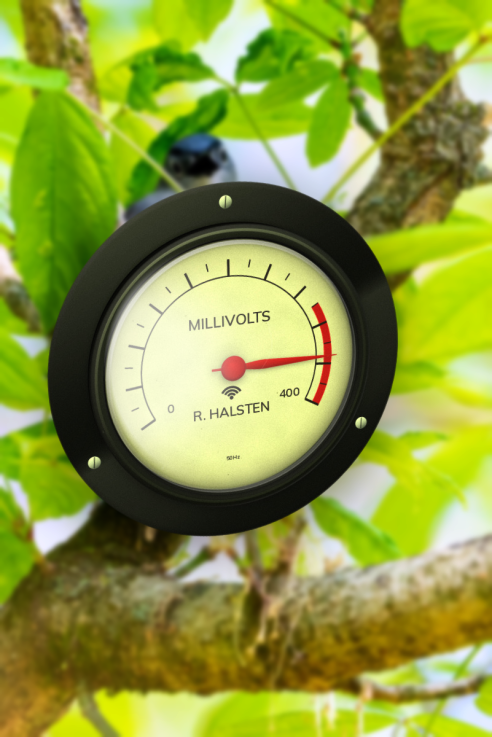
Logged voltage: 350,mV
